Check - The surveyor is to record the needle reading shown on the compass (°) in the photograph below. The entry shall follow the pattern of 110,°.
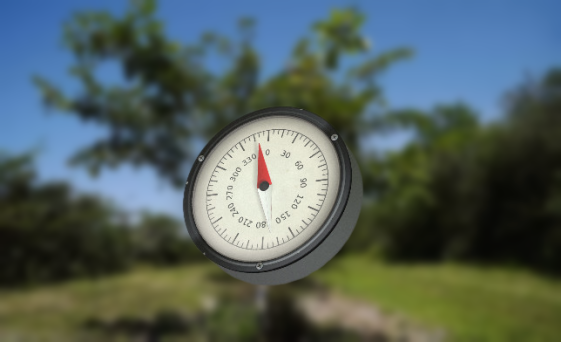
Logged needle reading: 350,°
